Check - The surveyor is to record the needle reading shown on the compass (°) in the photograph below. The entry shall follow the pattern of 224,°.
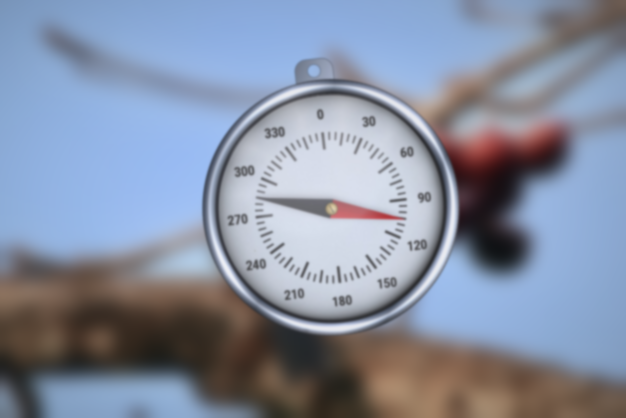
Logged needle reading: 105,°
